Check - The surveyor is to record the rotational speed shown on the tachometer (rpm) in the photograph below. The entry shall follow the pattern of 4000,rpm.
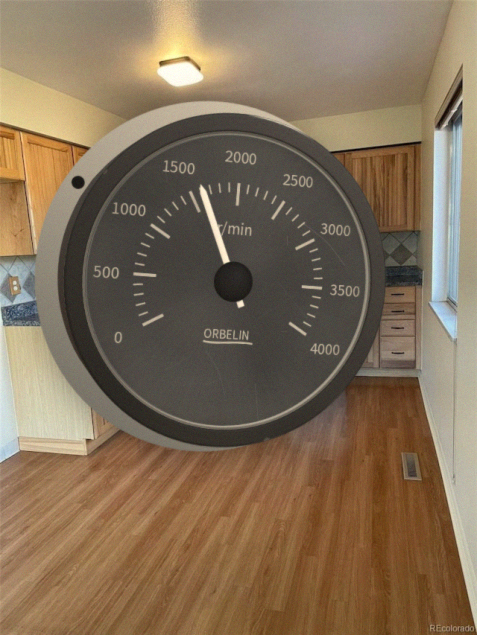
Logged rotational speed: 1600,rpm
